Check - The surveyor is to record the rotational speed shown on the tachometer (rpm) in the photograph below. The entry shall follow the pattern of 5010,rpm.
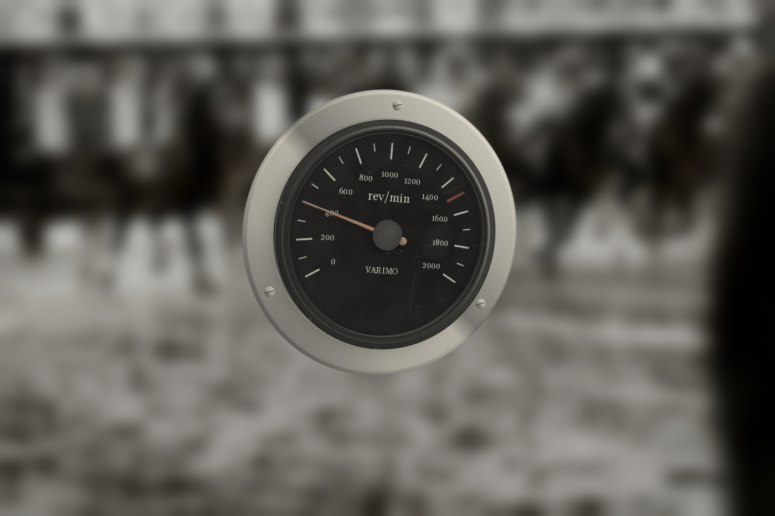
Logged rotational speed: 400,rpm
